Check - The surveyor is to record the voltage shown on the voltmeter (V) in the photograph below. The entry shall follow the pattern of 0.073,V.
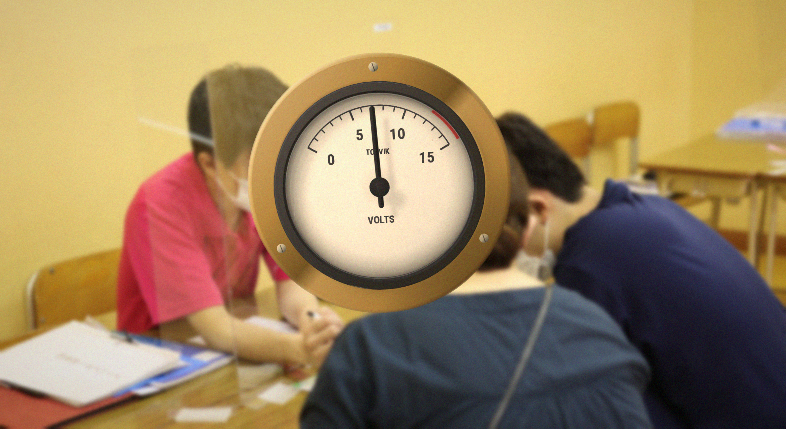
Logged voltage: 7,V
